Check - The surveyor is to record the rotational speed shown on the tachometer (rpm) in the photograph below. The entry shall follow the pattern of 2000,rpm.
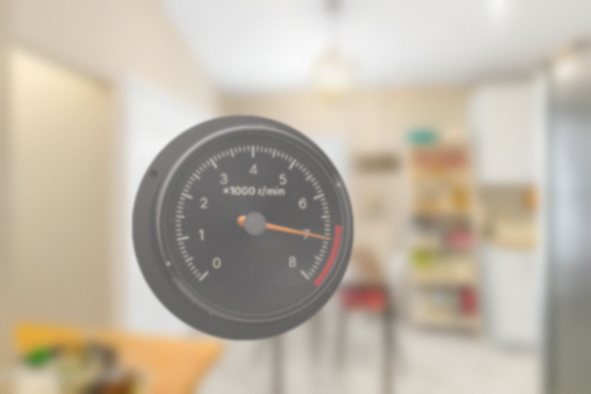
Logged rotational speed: 7000,rpm
